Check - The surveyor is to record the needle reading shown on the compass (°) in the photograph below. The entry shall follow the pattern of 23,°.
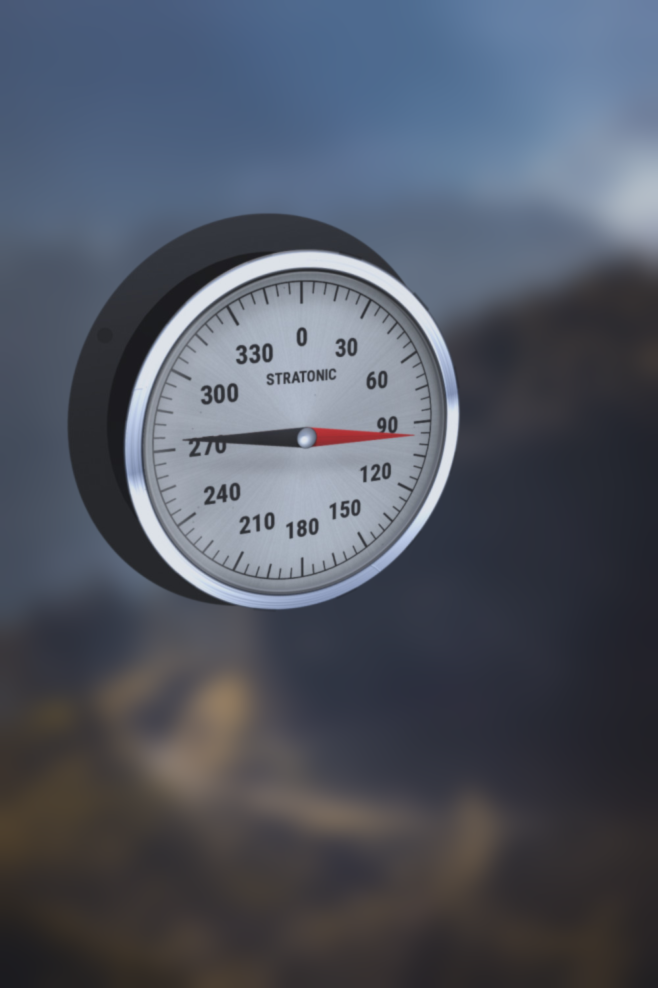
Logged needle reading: 95,°
